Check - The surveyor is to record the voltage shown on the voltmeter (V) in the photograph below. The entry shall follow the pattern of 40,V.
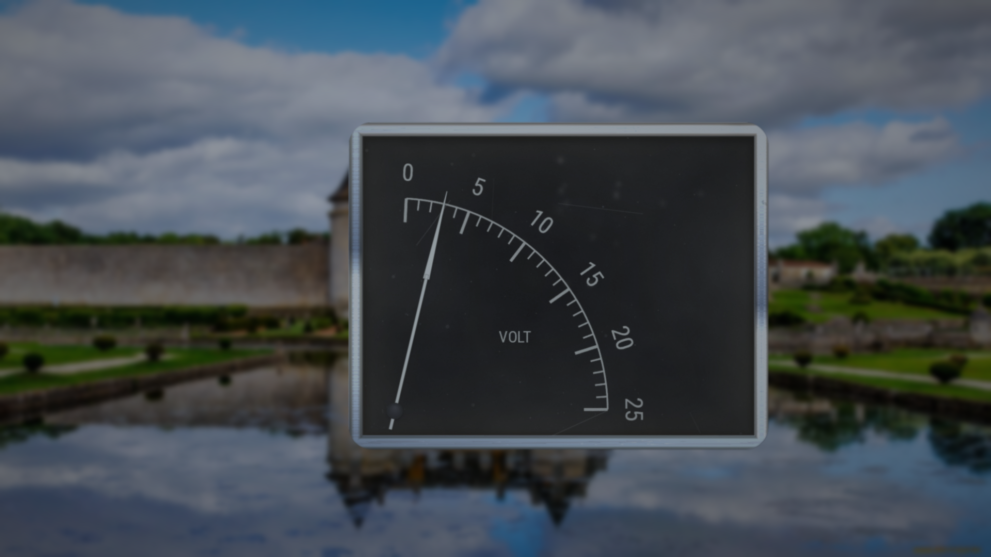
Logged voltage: 3,V
